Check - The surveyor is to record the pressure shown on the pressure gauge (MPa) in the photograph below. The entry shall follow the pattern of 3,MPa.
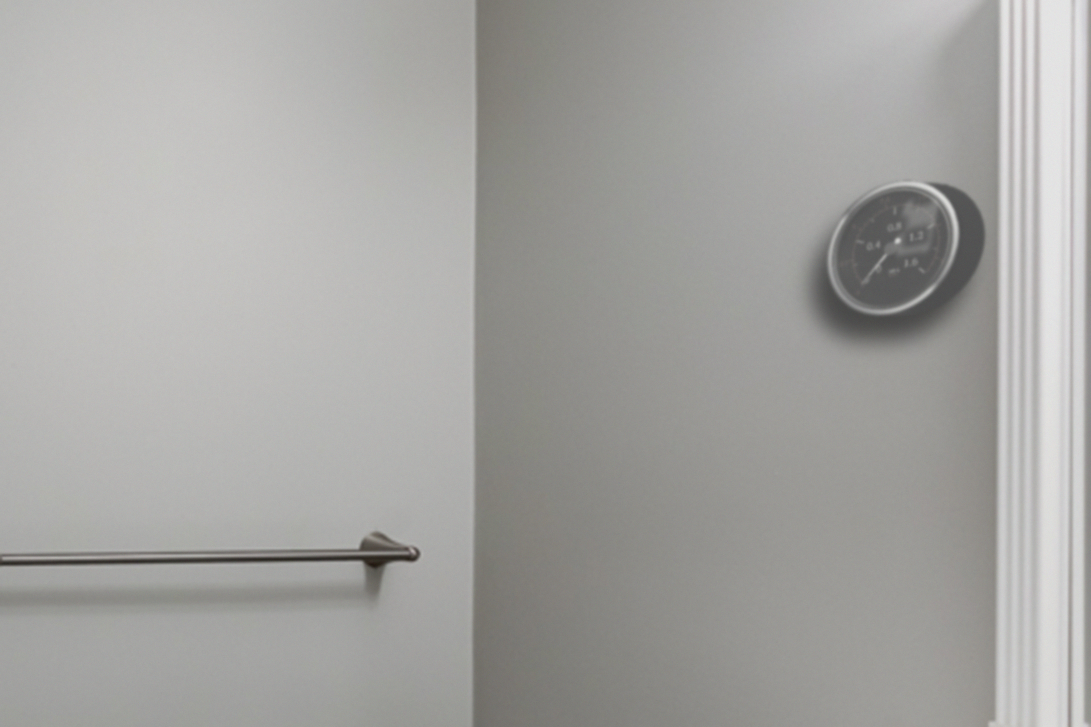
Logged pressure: 0,MPa
